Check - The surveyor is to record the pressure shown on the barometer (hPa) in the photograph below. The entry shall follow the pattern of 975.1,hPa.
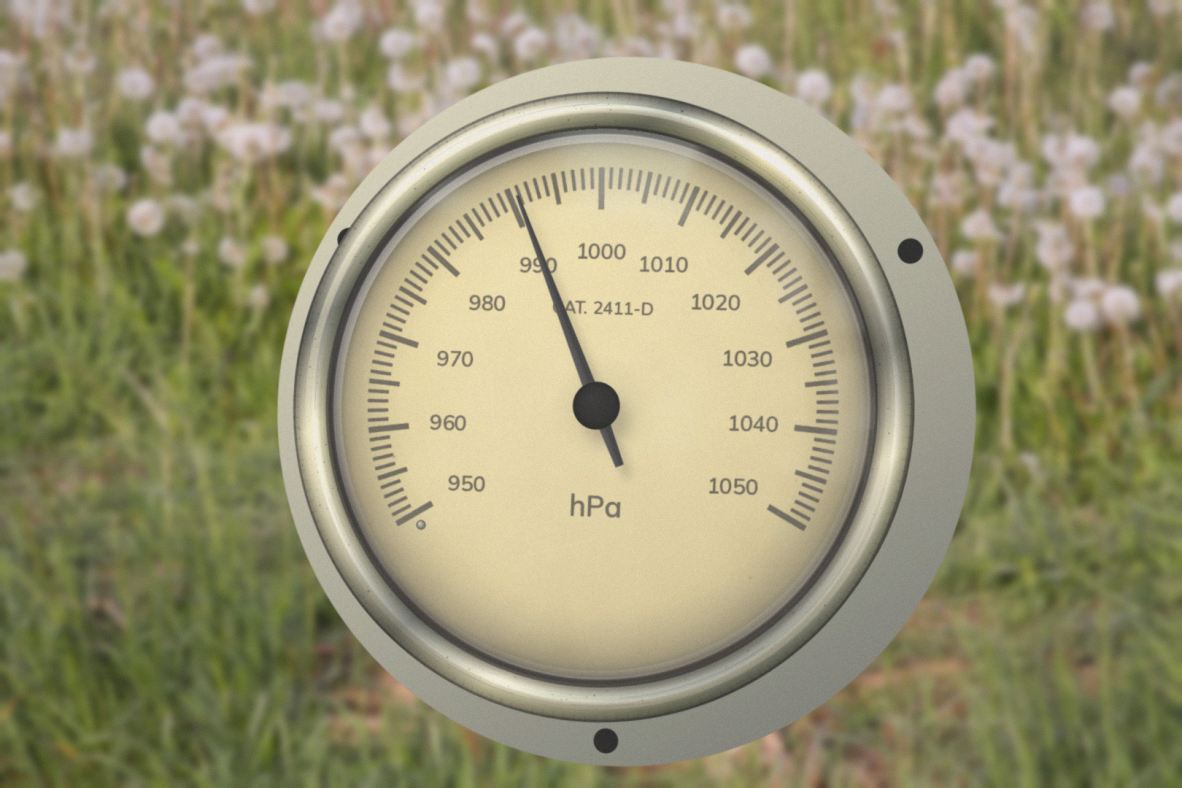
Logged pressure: 991,hPa
